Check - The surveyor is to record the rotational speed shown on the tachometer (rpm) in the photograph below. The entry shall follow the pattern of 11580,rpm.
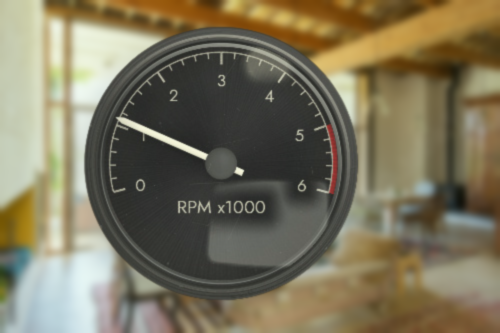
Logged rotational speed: 1100,rpm
